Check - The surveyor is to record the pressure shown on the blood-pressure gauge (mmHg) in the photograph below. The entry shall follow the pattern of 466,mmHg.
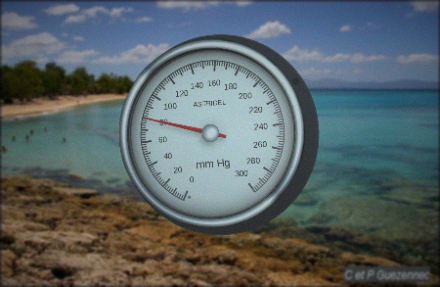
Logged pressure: 80,mmHg
